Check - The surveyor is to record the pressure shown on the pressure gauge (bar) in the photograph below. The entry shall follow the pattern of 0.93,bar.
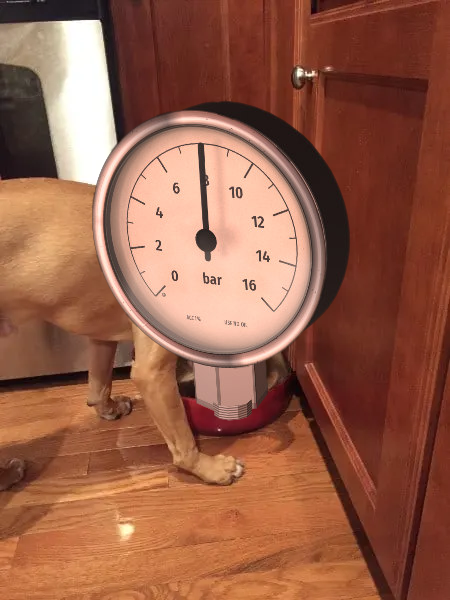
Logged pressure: 8,bar
